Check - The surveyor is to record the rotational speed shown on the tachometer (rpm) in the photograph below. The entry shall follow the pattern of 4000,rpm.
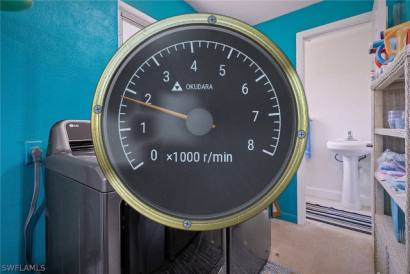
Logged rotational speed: 1800,rpm
